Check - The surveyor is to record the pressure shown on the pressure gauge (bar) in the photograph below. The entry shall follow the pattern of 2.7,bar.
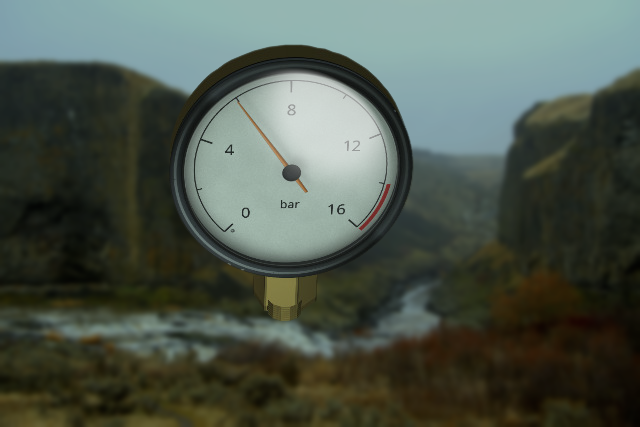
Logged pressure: 6,bar
